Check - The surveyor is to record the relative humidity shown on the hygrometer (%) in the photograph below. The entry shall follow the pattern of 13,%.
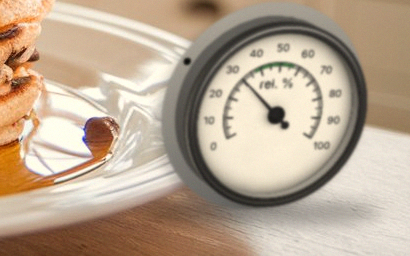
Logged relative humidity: 30,%
